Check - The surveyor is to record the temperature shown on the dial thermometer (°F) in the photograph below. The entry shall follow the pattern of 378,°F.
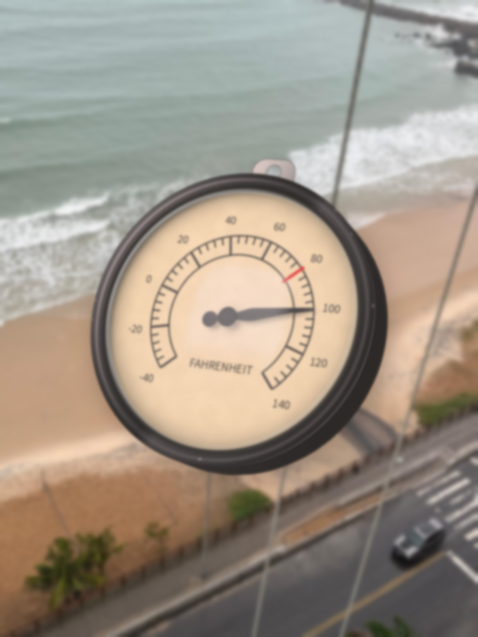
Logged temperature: 100,°F
